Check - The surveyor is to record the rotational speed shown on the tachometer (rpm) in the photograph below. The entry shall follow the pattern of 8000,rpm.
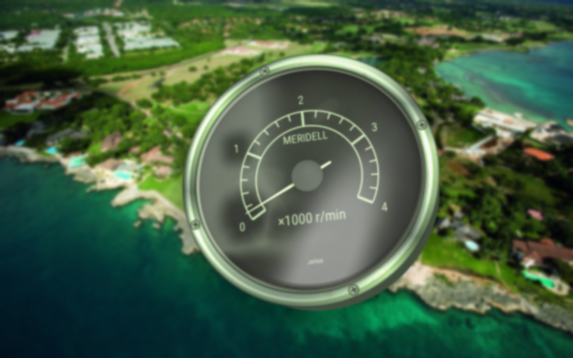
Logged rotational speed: 100,rpm
